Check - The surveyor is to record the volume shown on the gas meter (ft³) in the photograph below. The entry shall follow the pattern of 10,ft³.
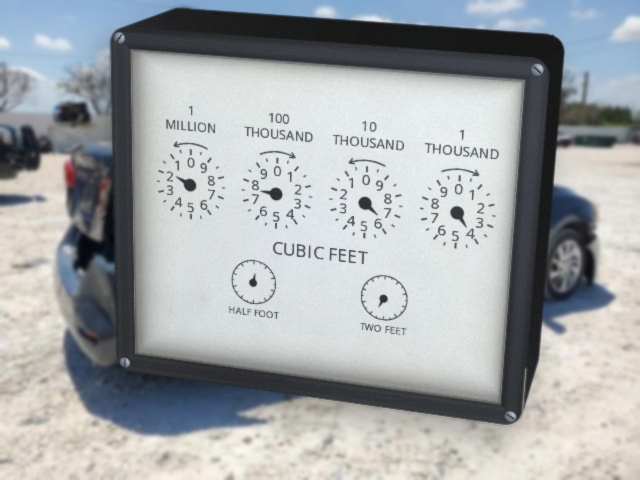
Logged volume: 176400,ft³
